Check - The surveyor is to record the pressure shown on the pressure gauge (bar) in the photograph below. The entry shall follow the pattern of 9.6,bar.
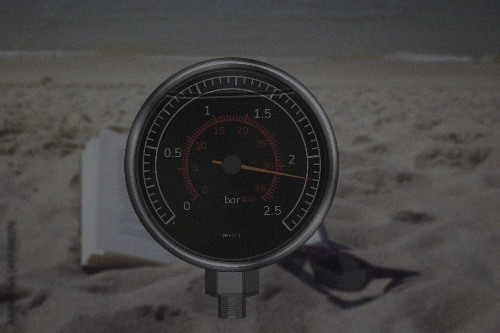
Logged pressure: 2.15,bar
